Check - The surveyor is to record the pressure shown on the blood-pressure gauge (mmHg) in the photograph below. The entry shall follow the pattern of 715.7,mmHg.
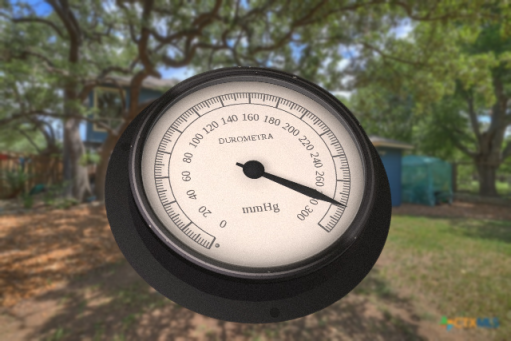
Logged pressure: 280,mmHg
